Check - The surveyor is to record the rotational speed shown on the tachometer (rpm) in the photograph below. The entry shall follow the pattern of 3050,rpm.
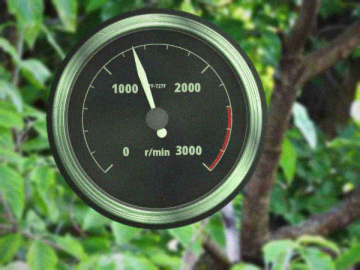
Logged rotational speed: 1300,rpm
